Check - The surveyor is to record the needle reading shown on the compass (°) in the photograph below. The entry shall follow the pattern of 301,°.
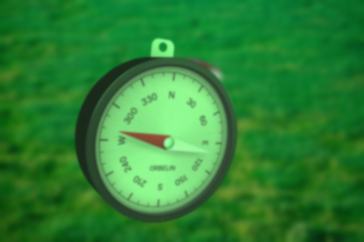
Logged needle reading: 280,°
